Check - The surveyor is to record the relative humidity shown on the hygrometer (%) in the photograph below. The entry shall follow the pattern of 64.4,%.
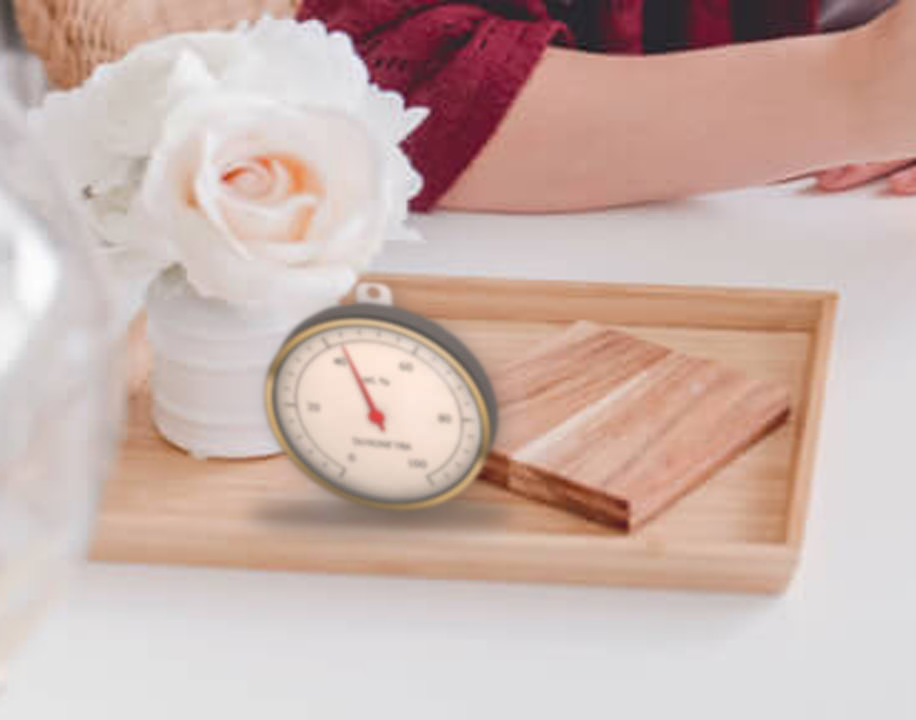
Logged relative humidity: 44,%
